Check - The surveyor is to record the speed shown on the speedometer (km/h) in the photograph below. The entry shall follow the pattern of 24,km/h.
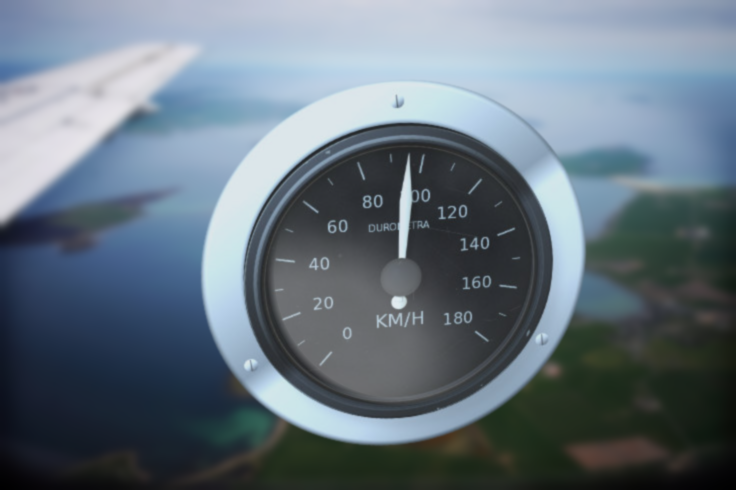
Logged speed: 95,km/h
